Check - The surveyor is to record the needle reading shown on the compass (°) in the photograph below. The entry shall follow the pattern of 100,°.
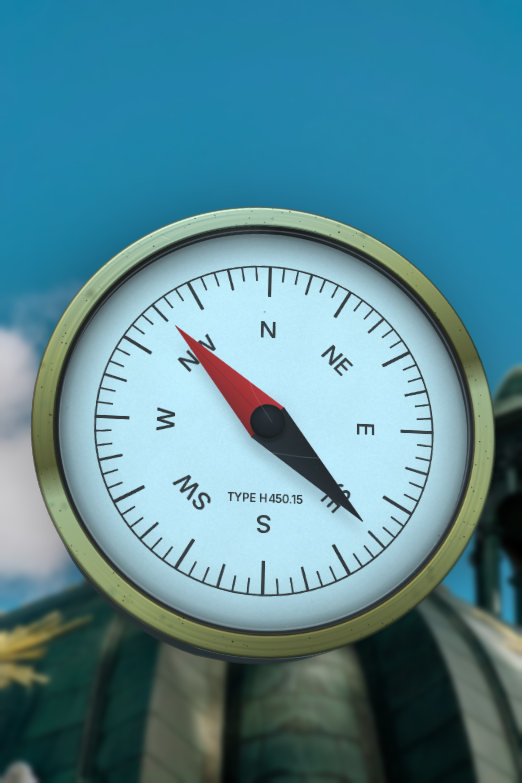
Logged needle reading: 315,°
